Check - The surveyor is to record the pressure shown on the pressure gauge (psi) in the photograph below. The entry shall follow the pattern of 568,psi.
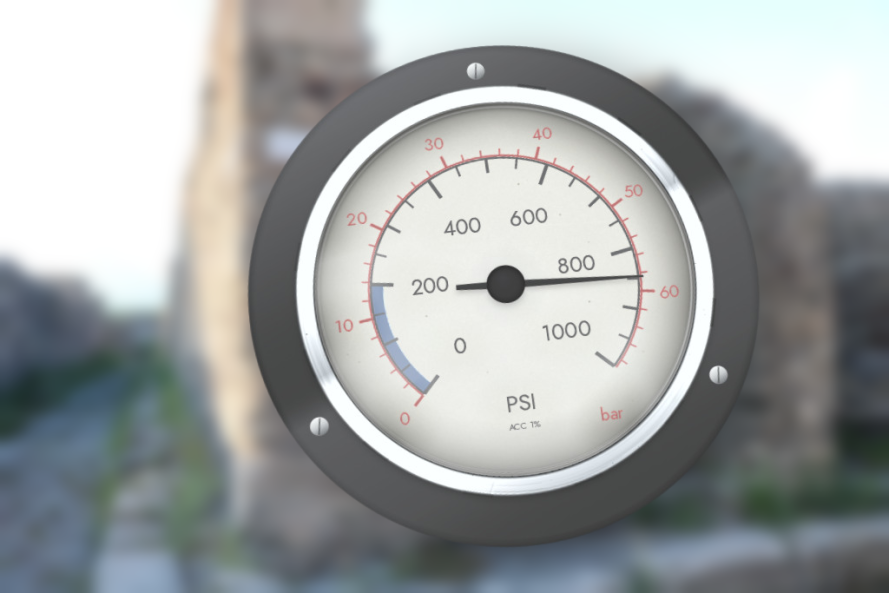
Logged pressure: 850,psi
